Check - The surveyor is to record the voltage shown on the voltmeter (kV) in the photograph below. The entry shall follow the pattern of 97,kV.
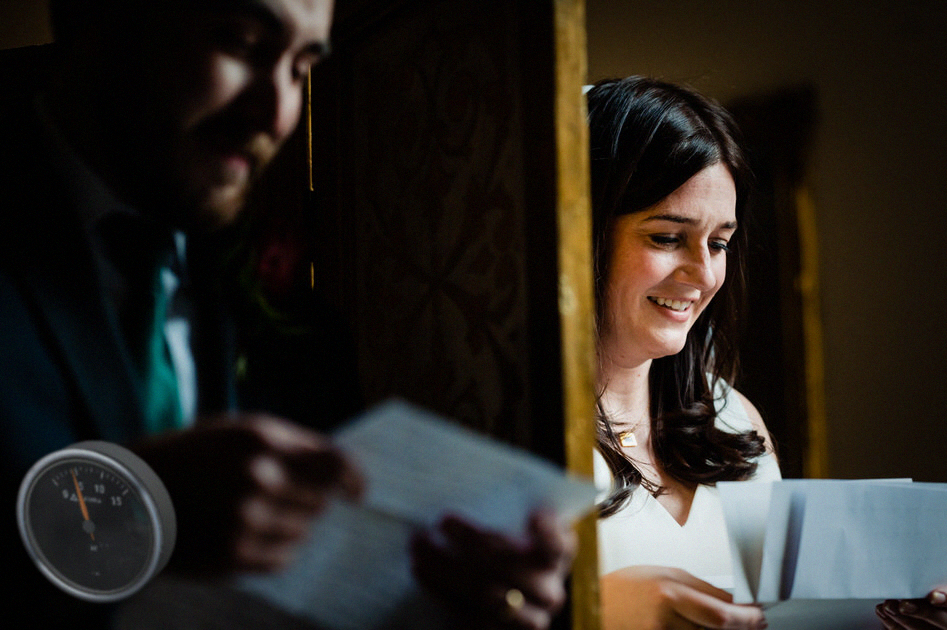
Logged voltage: 5,kV
